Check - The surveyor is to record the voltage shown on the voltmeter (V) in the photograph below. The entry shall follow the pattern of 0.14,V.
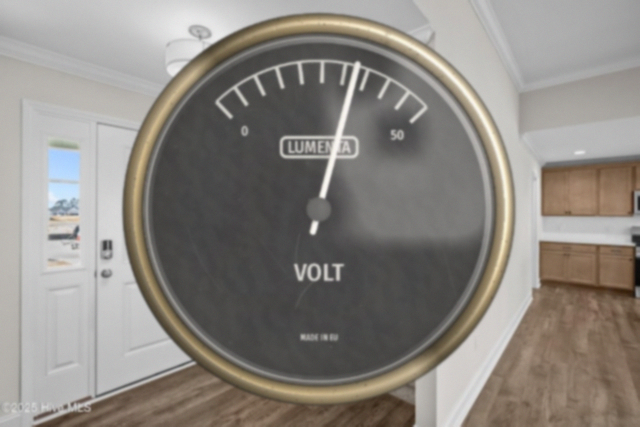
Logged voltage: 32.5,V
